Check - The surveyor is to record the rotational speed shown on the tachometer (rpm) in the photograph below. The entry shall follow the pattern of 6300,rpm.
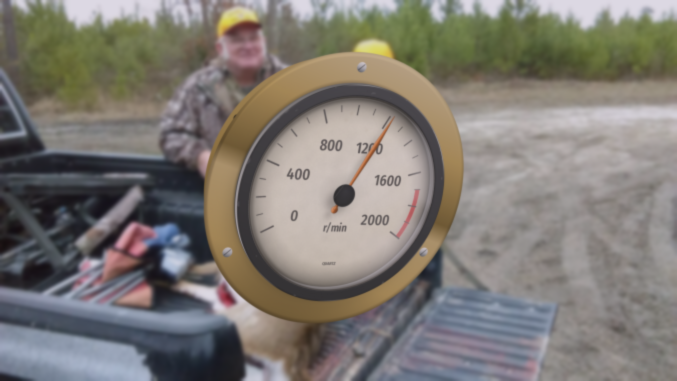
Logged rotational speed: 1200,rpm
